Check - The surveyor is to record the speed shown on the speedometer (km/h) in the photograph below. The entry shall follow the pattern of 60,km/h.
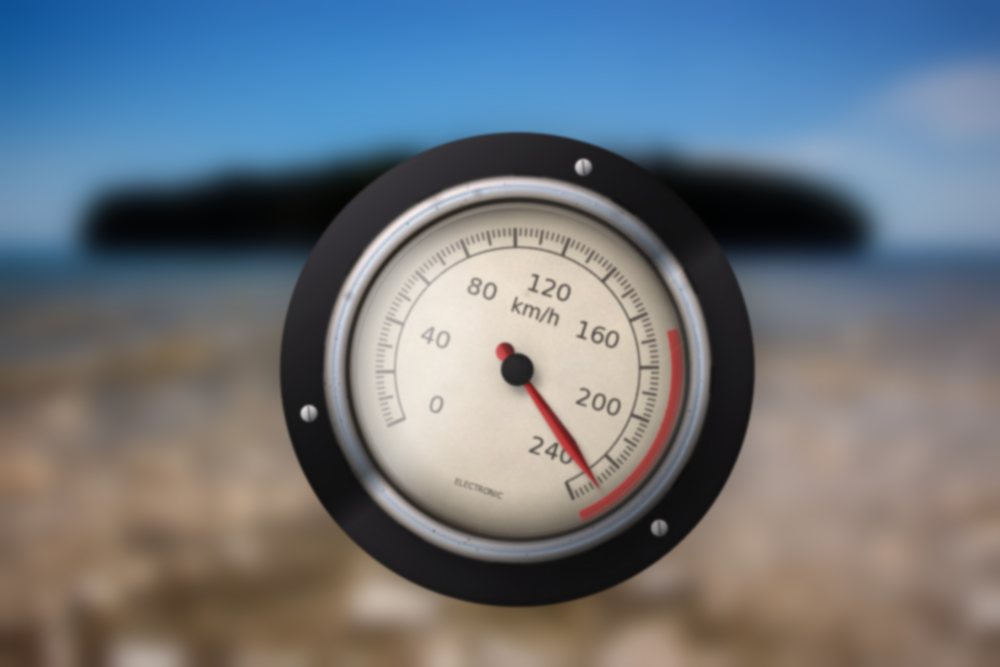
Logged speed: 230,km/h
